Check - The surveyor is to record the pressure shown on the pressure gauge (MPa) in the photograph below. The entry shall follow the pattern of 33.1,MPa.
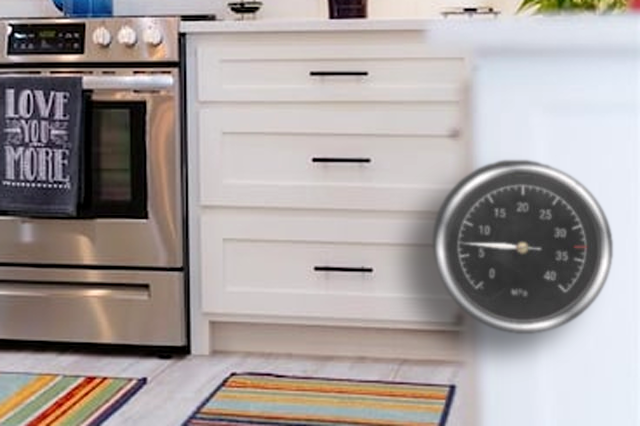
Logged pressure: 7,MPa
